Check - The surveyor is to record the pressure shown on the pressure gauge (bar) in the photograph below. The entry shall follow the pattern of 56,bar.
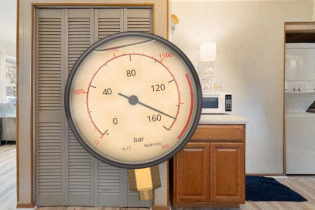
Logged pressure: 150,bar
